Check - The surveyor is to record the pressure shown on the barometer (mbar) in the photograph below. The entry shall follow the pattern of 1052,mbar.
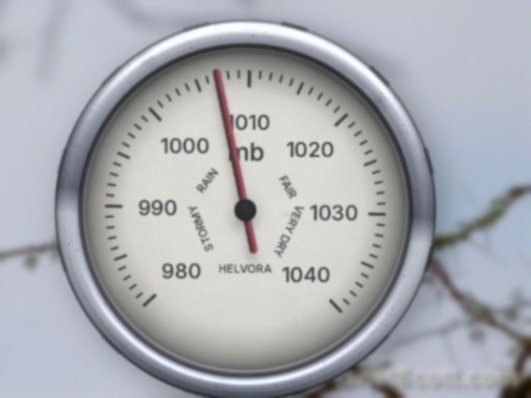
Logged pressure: 1007,mbar
